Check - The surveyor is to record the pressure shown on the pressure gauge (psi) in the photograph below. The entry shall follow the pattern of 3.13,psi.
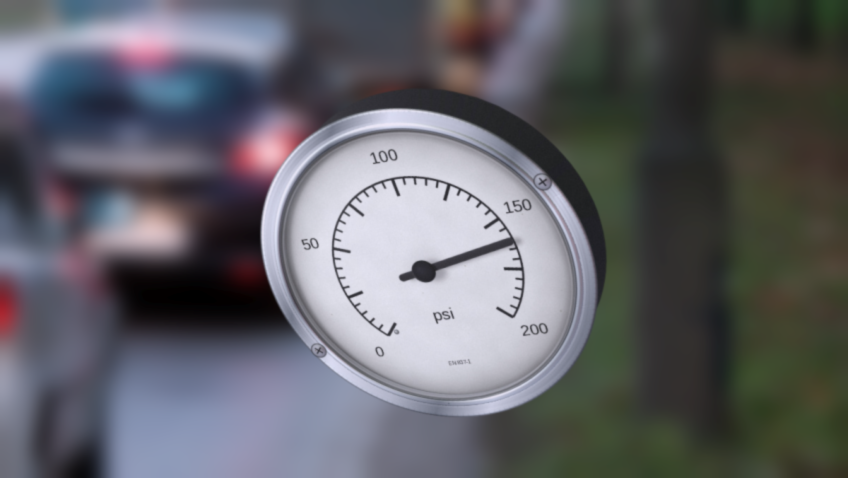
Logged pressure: 160,psi
